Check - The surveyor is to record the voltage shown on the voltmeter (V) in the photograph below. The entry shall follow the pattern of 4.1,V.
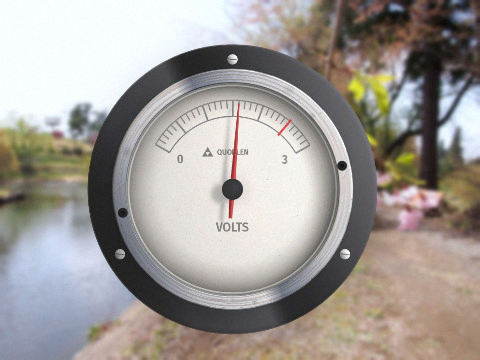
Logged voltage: 1.6,V
